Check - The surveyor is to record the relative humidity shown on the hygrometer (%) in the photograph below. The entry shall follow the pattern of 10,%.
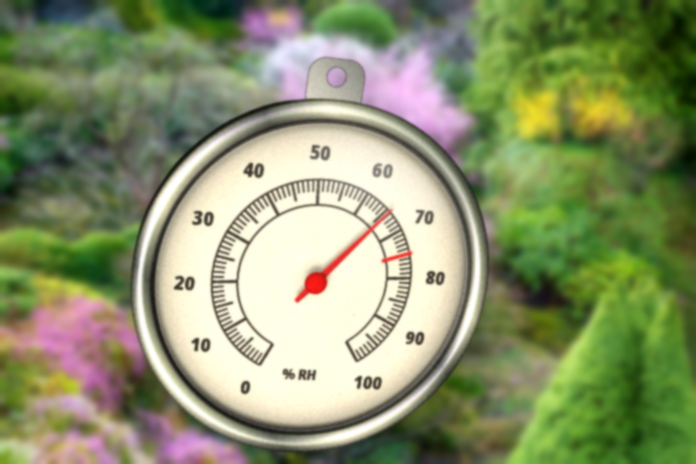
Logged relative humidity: 65,%
